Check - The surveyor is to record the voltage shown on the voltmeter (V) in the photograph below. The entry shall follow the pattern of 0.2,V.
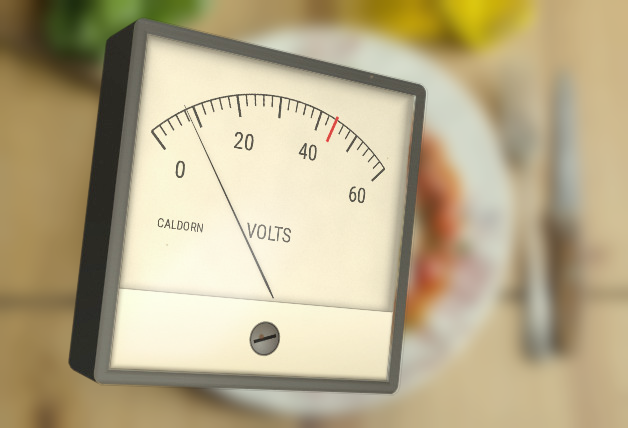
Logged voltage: 8,V
